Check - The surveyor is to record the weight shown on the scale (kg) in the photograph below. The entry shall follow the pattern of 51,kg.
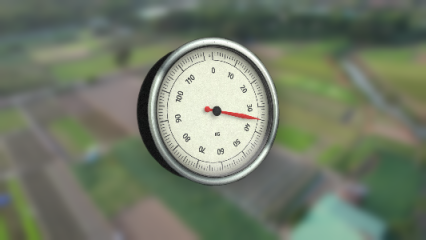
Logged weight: 35,kg
